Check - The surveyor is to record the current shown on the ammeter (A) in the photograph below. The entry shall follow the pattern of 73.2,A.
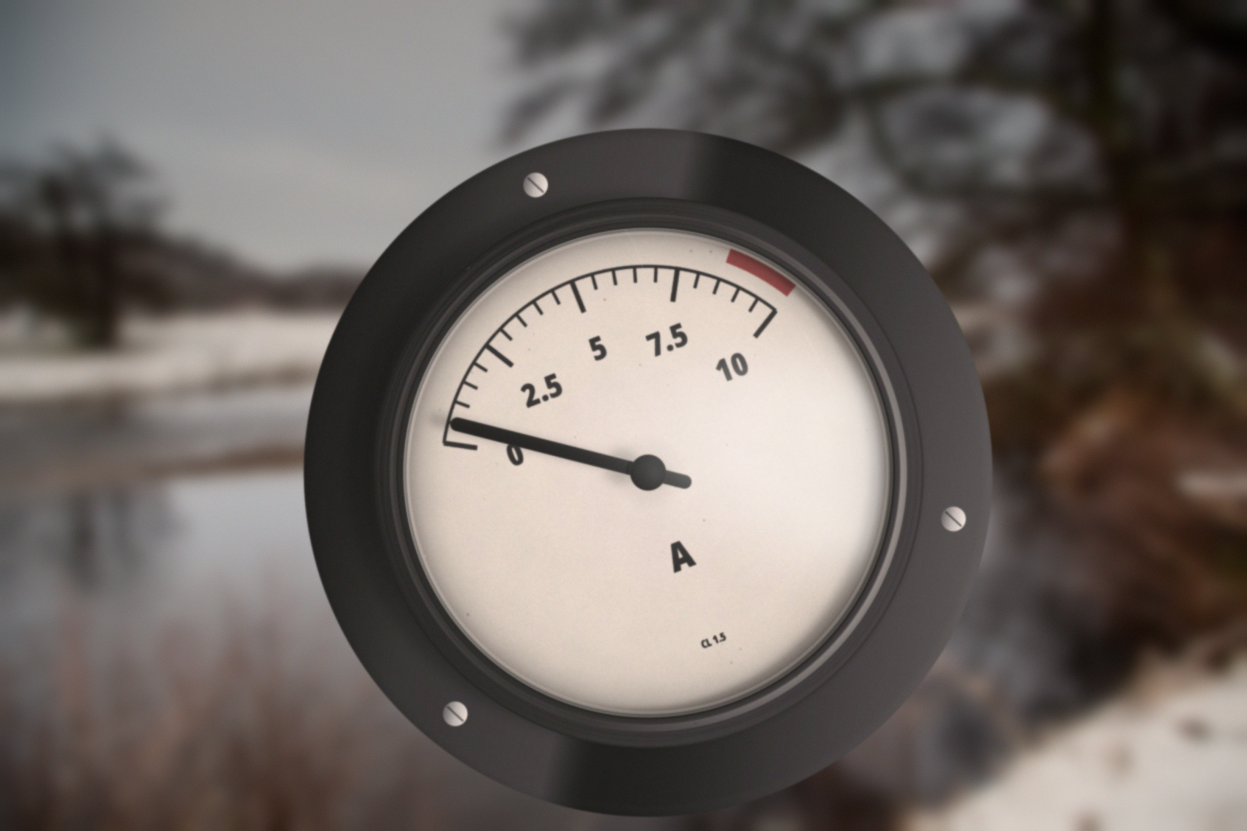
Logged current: 0.5,A
